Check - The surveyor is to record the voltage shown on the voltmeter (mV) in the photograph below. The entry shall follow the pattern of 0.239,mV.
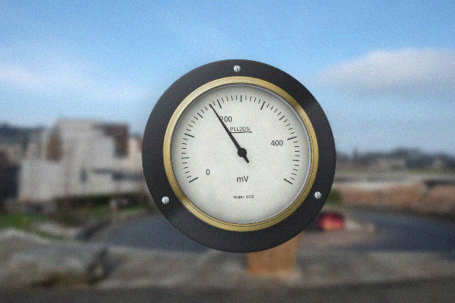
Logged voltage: 180,mV
